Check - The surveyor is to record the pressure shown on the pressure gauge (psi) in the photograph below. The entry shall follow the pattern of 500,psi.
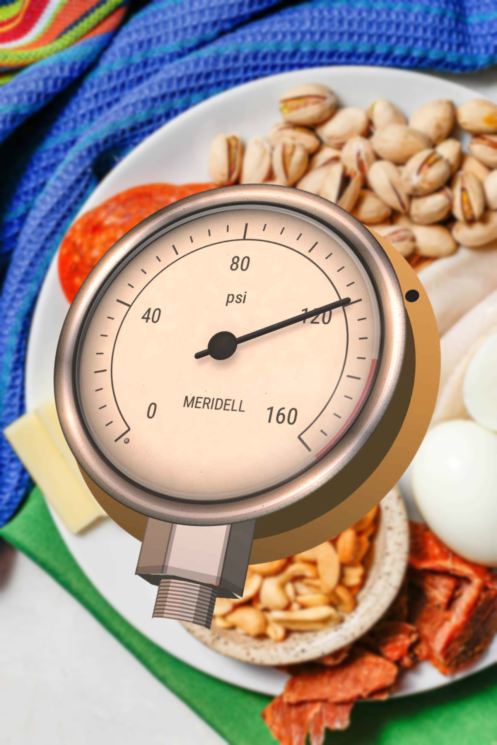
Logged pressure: 120,psi
